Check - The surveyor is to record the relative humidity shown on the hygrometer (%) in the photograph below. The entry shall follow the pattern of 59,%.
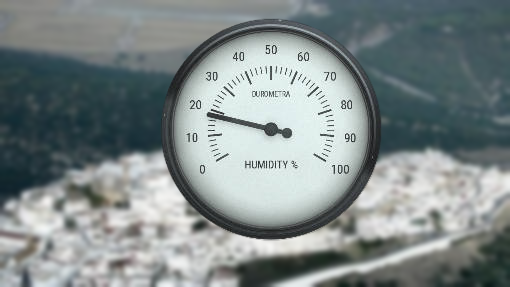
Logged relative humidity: 18,%
